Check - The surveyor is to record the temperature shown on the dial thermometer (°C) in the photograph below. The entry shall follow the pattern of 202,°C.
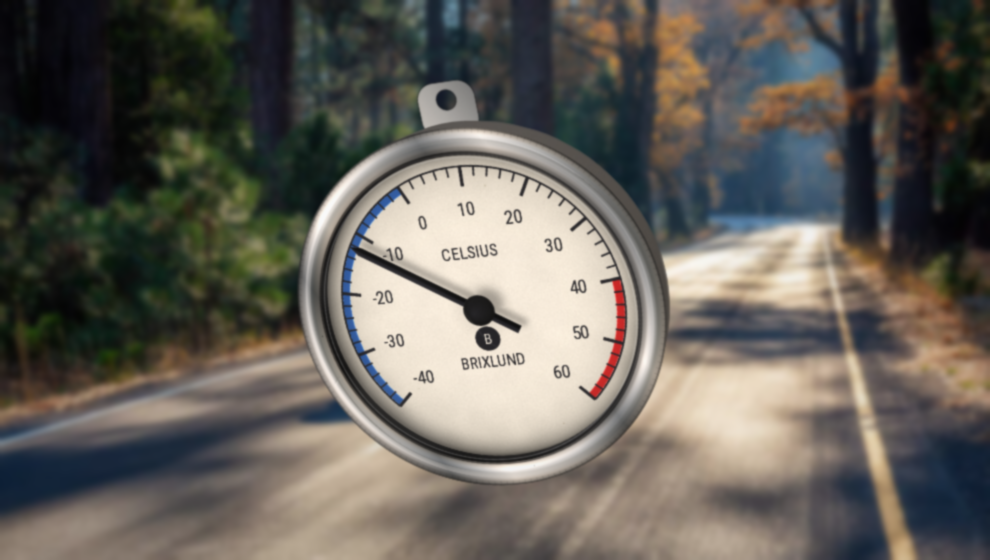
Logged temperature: -12,°C
